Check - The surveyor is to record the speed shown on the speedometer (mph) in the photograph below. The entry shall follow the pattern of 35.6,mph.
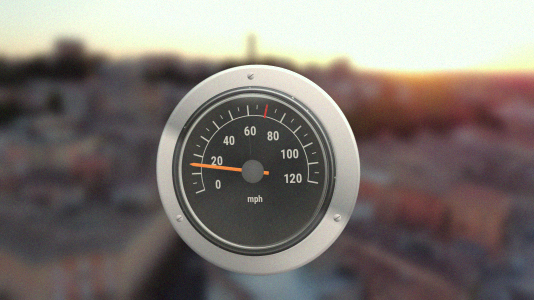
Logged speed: 15,mph
